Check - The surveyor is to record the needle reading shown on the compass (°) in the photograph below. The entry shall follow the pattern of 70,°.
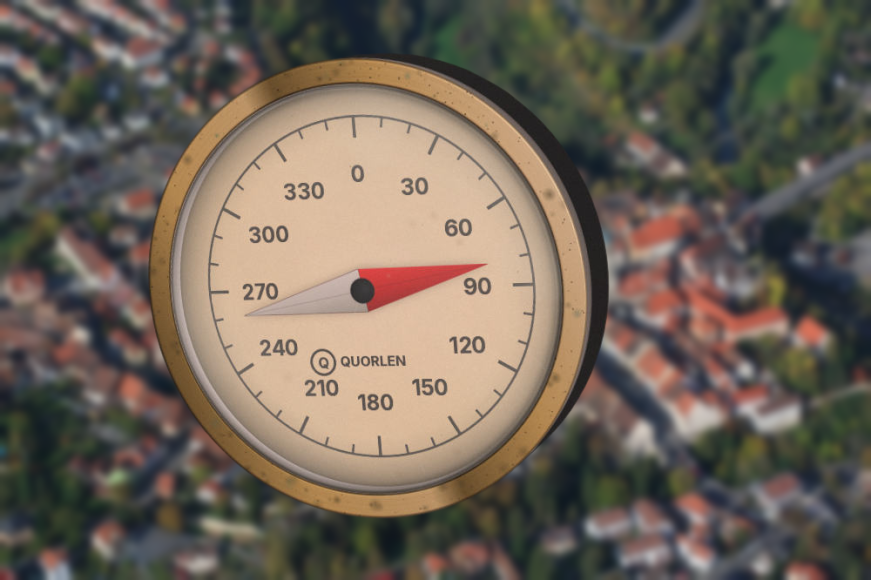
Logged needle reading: 80,°
